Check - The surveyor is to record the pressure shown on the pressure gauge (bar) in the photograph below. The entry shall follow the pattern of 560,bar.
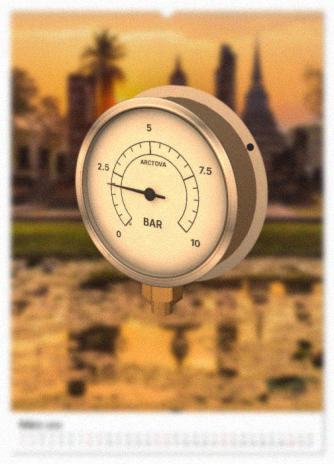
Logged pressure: 2,bar
